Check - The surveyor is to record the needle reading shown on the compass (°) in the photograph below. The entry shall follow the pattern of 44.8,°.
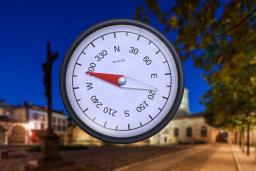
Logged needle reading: 292.5,°
